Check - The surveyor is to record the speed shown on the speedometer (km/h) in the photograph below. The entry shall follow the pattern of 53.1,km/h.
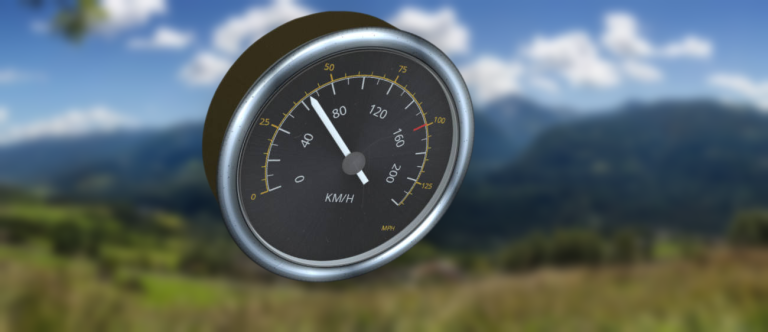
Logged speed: 65,km/h
